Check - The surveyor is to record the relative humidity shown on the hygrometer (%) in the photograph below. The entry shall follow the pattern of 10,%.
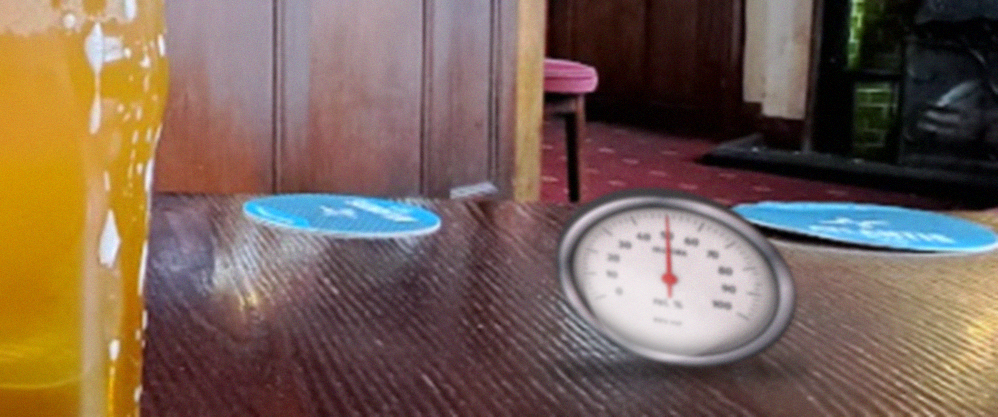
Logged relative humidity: 50,%
